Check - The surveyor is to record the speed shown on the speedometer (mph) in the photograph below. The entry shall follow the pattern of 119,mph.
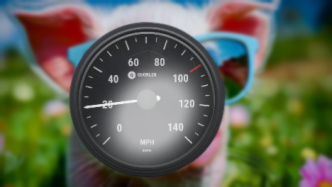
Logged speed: 20,mph
